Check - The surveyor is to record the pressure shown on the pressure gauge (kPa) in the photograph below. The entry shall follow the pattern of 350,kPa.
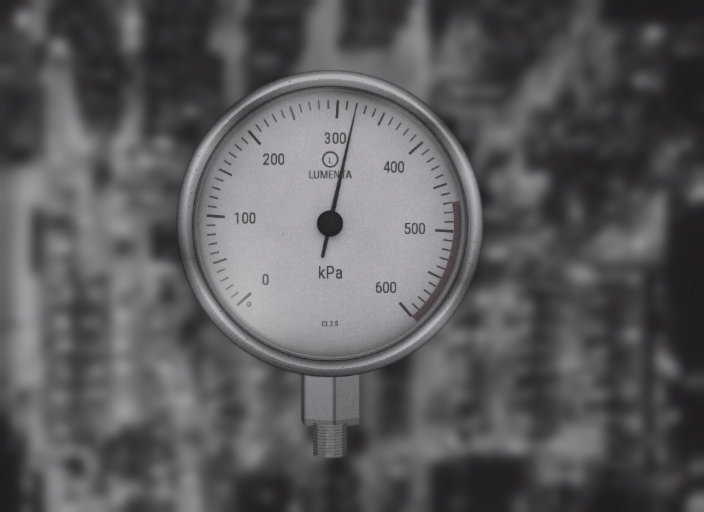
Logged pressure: 320,kPa
